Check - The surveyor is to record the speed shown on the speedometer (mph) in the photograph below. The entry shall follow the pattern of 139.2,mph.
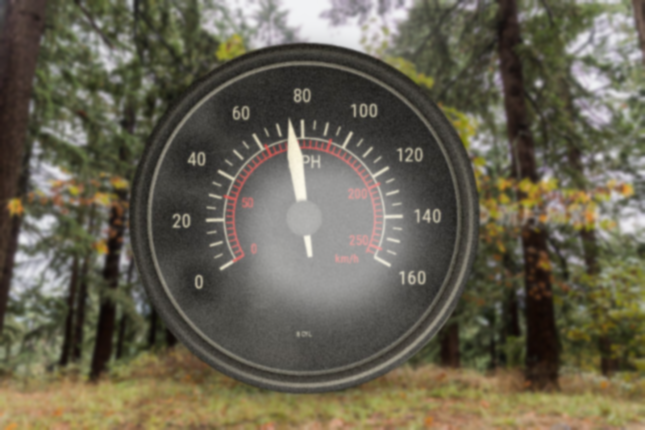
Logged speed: 75,mph
